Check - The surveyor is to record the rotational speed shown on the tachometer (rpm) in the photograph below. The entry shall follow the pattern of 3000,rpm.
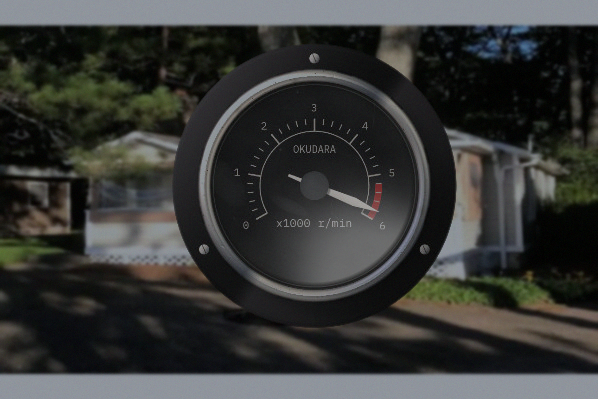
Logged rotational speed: 5800,rpm
